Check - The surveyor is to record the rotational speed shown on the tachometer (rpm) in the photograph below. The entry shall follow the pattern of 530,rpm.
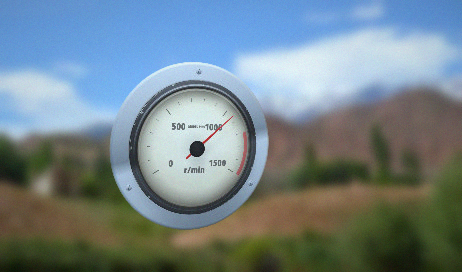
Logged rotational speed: 1050,rpm
